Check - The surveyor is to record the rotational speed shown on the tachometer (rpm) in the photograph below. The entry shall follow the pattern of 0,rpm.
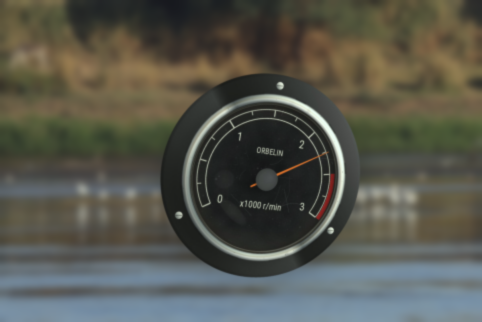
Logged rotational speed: 2250,rpm
